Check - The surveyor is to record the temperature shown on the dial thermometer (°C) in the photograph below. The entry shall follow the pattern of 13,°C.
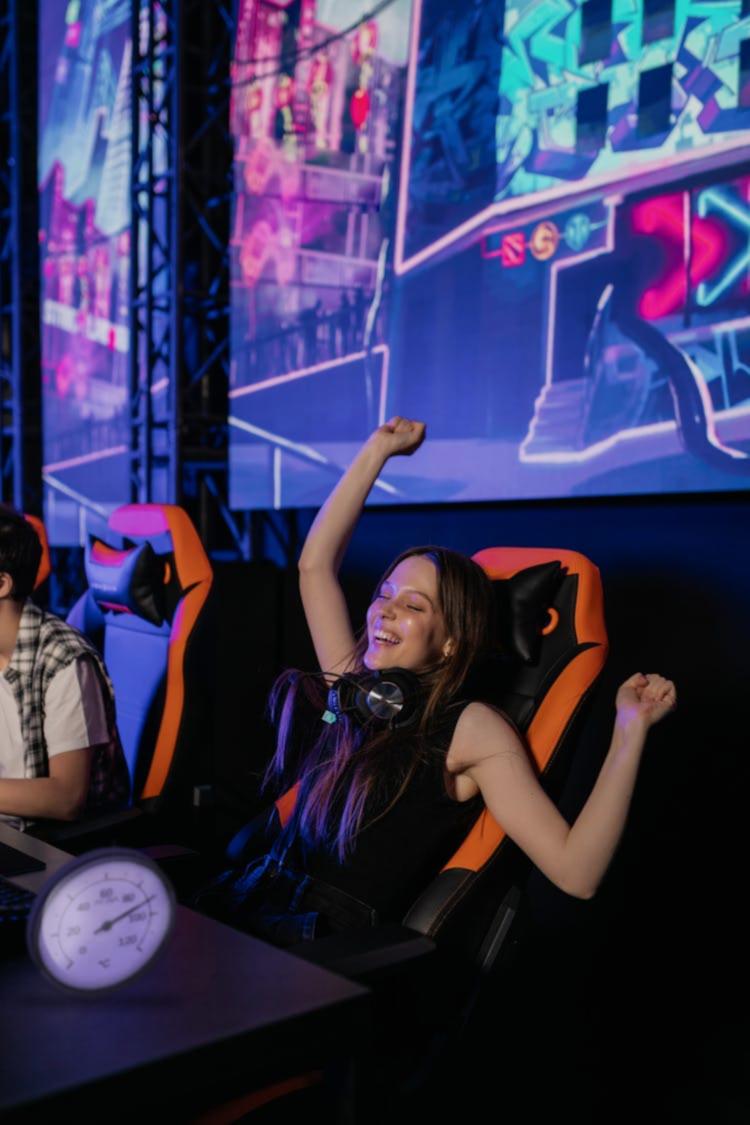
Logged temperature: 90,°C
